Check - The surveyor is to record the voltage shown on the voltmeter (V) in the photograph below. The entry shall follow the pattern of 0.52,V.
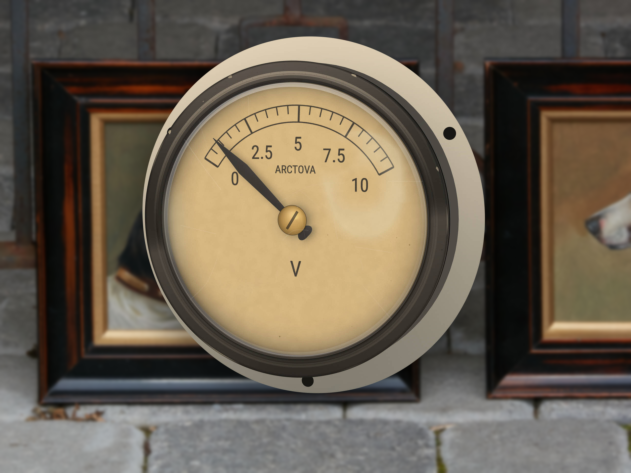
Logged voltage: 1,V
